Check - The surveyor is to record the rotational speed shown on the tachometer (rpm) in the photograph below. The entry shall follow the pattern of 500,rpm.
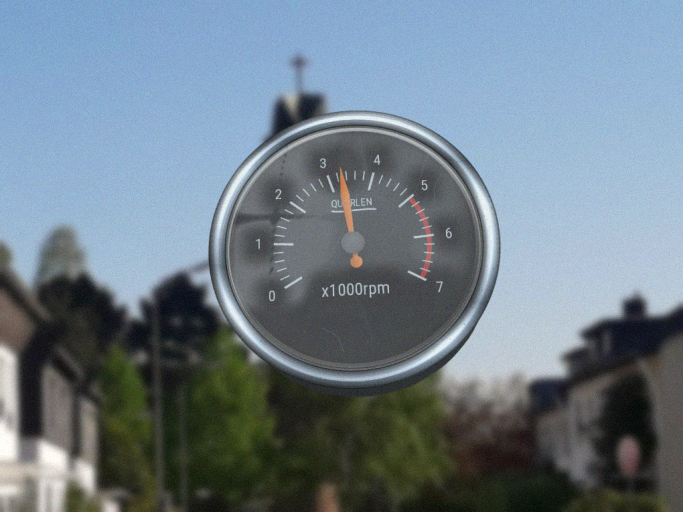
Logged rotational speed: 3300,rpm
